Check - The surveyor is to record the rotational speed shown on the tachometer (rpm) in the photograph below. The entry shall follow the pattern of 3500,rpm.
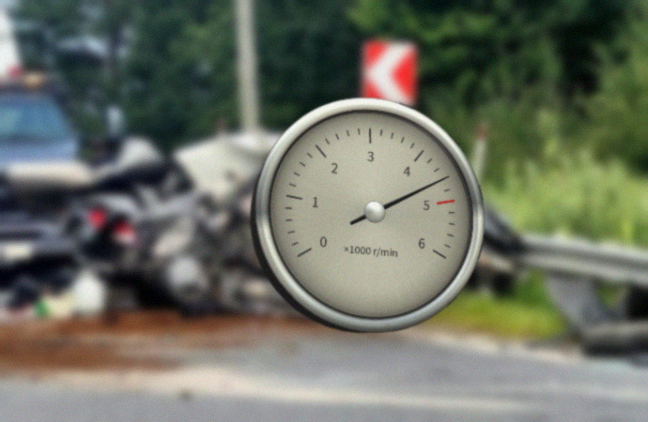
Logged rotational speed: 4600,rpm
